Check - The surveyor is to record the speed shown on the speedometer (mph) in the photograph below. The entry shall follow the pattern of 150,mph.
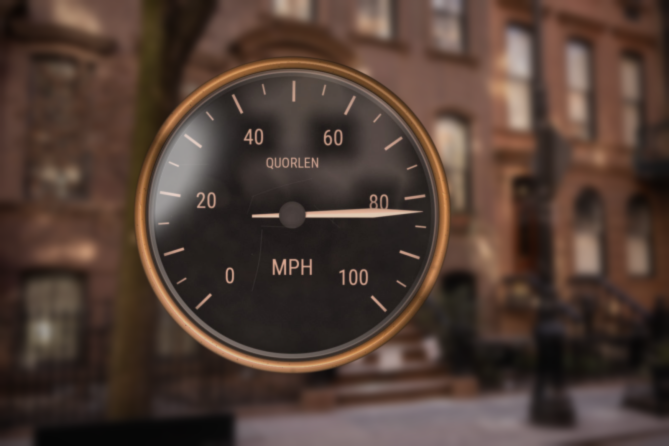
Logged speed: 82.5,mph
